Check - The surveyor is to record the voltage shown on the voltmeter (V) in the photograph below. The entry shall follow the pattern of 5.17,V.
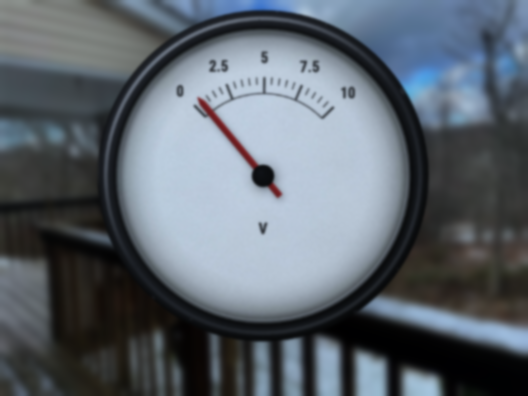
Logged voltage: 0.5,V
